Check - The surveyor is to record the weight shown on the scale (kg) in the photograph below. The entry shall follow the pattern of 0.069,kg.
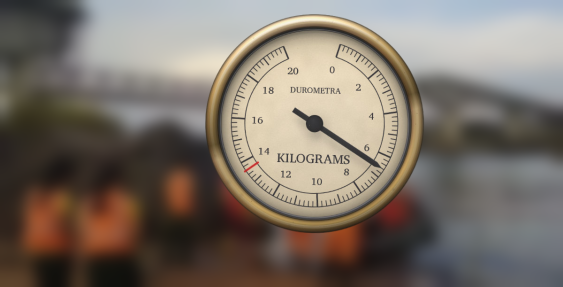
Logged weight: 6.6,kg
